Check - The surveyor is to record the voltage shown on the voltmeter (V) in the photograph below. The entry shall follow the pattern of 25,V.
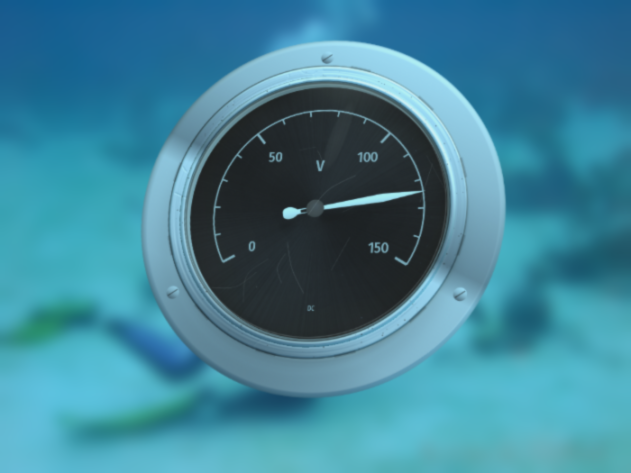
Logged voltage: 125,V
